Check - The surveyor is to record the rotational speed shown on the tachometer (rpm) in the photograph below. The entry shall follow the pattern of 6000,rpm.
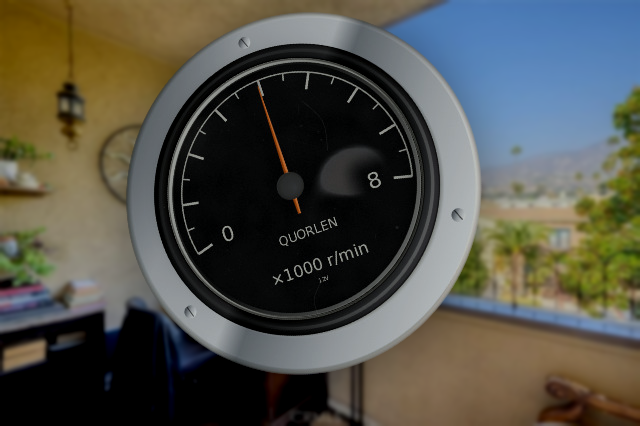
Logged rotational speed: 4000,rpm
